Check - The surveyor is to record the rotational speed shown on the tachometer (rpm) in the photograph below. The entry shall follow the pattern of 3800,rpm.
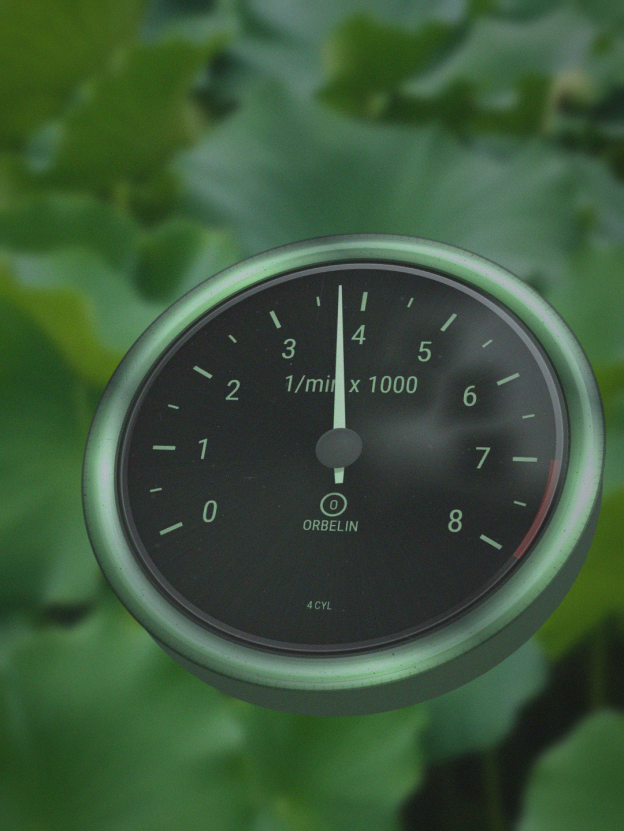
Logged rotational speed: 3750,rpm
